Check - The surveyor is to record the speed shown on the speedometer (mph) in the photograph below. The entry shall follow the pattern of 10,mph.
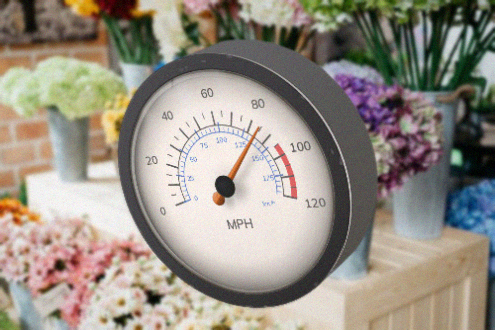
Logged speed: 85,mph
